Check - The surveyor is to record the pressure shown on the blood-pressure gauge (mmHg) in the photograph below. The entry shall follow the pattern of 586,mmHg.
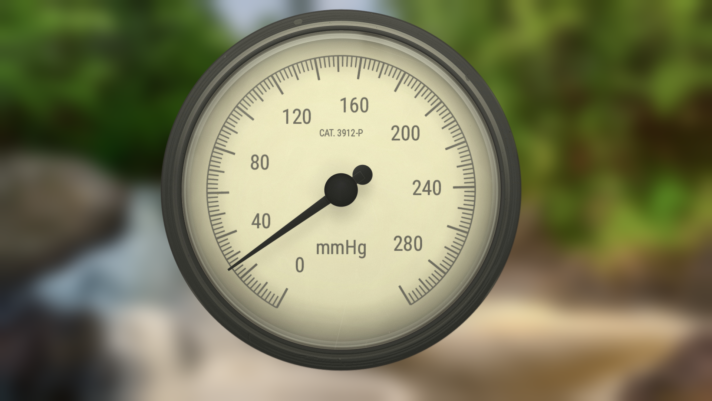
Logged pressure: 26,mmHg
